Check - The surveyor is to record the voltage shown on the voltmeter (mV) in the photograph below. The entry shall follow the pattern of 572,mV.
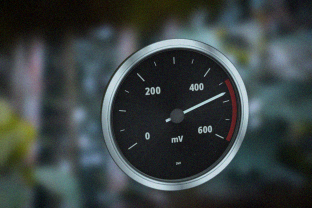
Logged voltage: 475,mV
